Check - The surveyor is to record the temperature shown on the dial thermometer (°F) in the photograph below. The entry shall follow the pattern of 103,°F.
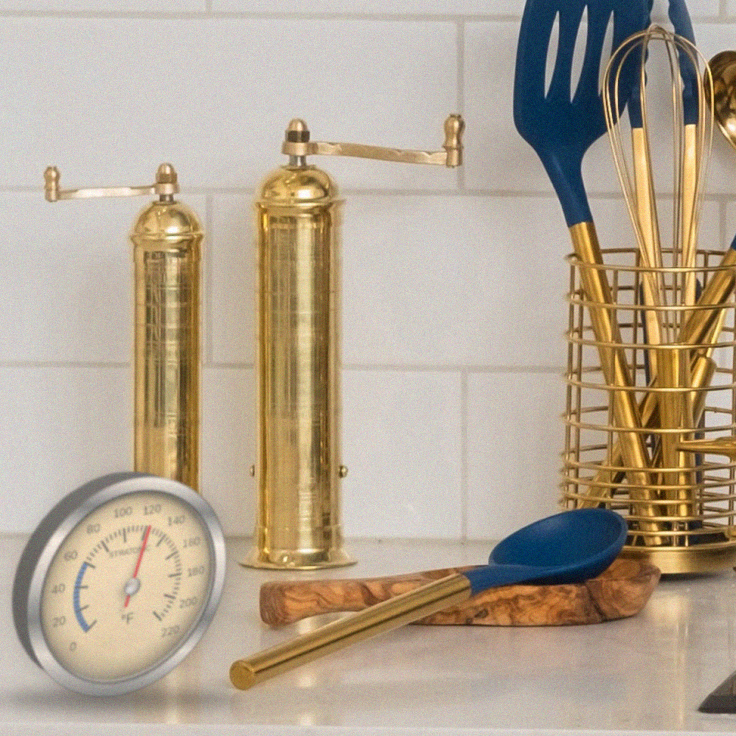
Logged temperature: 120,°F
